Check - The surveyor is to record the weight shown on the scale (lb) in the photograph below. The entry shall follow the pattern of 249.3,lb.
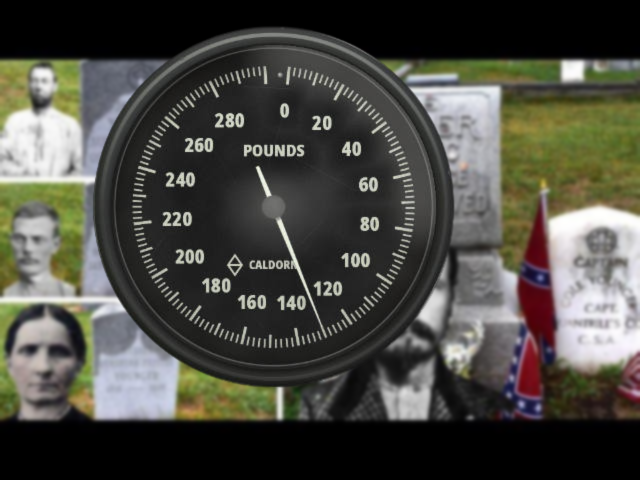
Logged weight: 130,lb
